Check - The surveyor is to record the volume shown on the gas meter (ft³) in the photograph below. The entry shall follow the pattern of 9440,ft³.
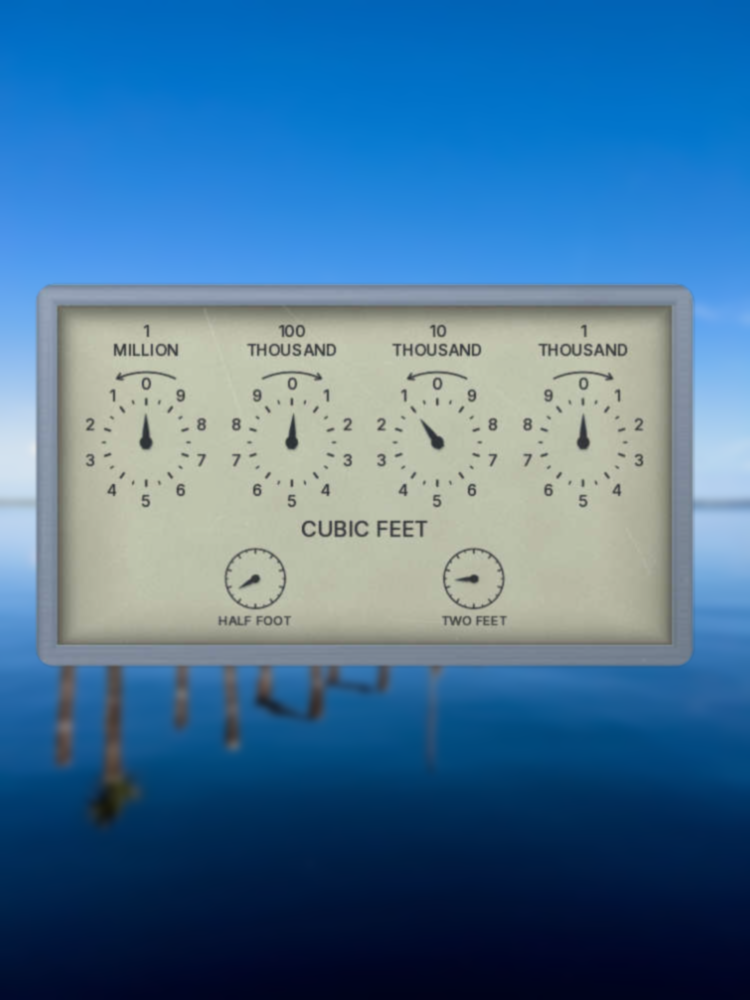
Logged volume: 1000,ft³
